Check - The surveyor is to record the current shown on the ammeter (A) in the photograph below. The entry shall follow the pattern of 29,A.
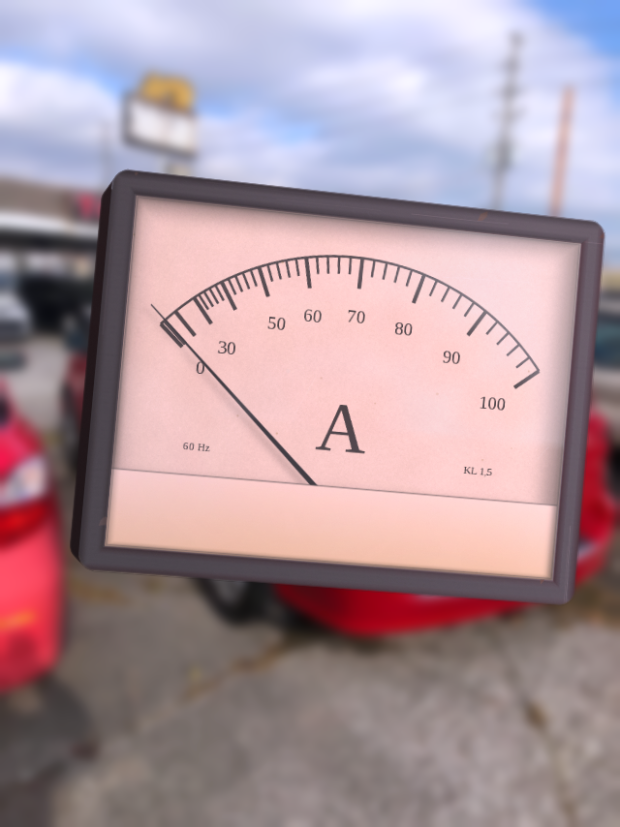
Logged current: 10,A
